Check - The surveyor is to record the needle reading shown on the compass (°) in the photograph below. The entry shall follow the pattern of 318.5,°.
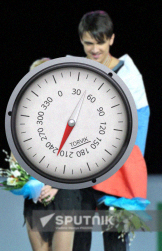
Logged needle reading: 225,°
